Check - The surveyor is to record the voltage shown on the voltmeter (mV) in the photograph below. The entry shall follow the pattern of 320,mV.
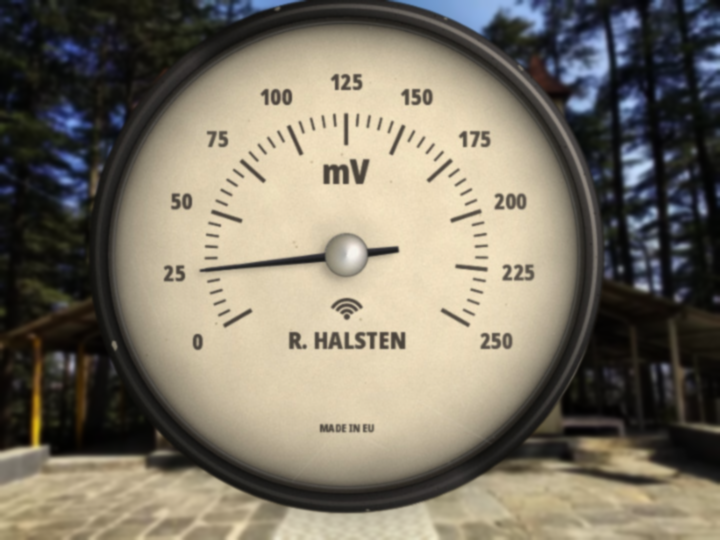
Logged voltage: 25,mV
